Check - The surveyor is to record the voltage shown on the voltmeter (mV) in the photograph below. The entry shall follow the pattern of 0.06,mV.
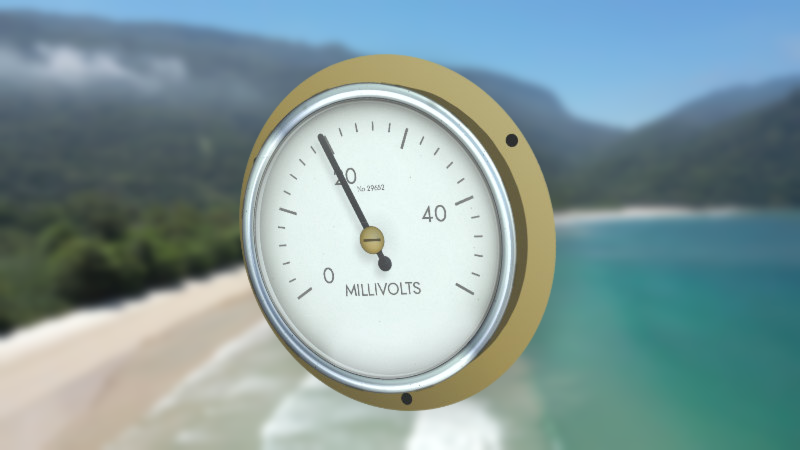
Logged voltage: 20,mV
